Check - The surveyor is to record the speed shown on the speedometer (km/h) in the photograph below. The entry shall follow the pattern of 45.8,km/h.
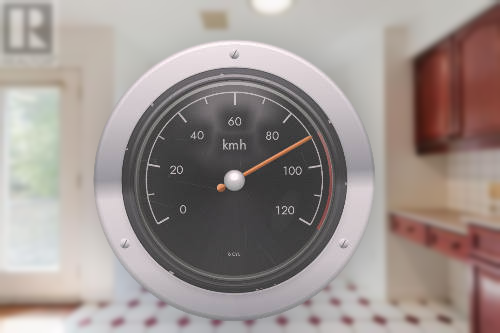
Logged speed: 90,km/h
